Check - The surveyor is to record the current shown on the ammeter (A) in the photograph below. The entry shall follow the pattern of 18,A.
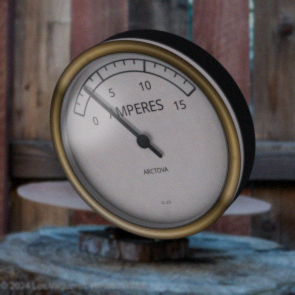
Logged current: 3,A
